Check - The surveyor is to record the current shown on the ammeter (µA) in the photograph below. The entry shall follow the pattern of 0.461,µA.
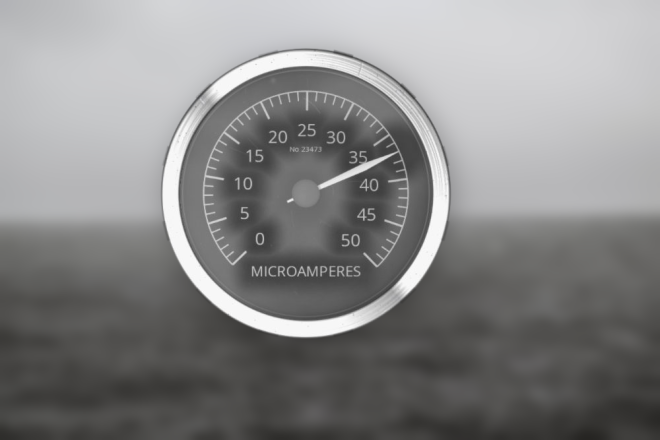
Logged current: 37,µA
